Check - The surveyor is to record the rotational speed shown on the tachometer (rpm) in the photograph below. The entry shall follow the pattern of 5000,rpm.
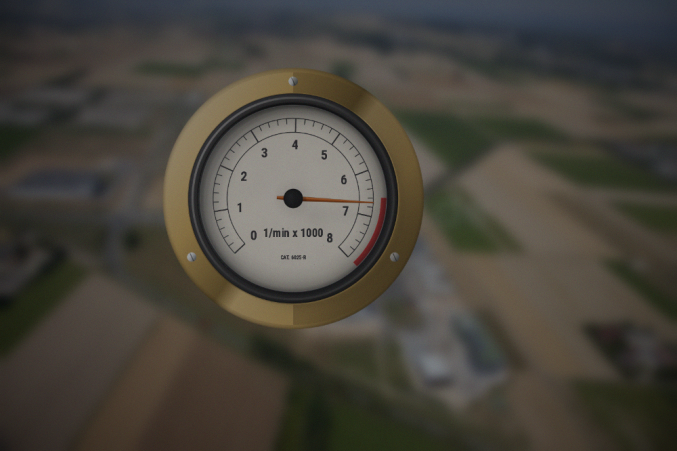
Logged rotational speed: 6700,rpm
